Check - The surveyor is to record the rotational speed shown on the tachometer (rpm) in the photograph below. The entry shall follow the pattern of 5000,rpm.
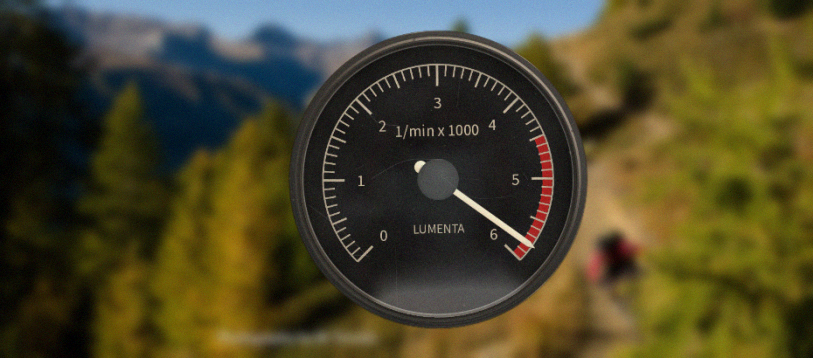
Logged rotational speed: 5800,rpm
